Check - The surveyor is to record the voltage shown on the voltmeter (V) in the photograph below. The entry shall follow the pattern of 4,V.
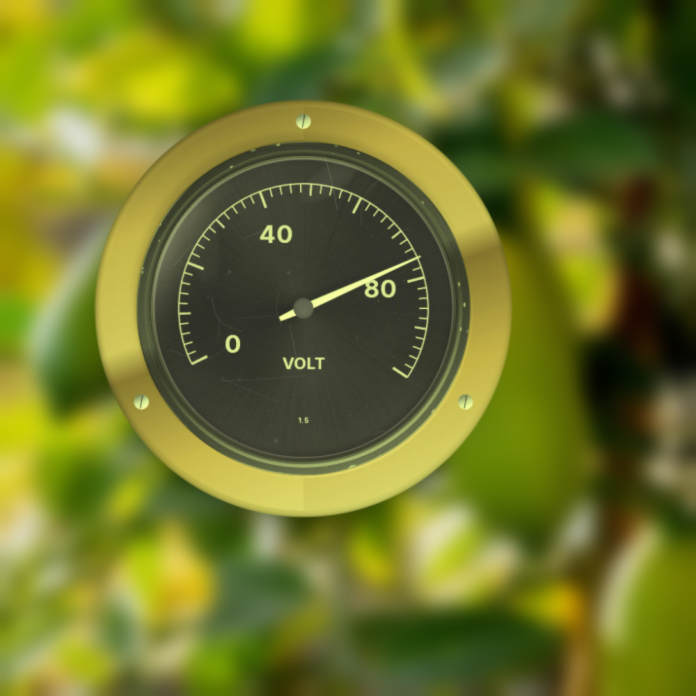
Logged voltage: 76,V
